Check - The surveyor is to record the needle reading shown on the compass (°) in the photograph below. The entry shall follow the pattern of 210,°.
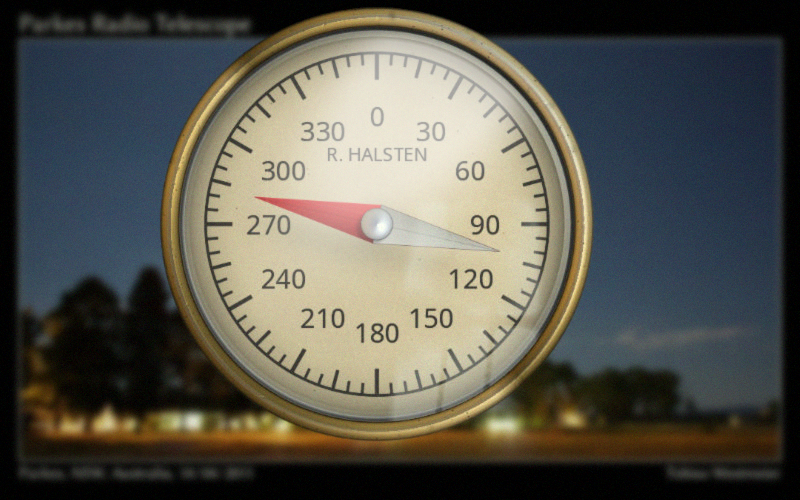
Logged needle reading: 282.5,°
